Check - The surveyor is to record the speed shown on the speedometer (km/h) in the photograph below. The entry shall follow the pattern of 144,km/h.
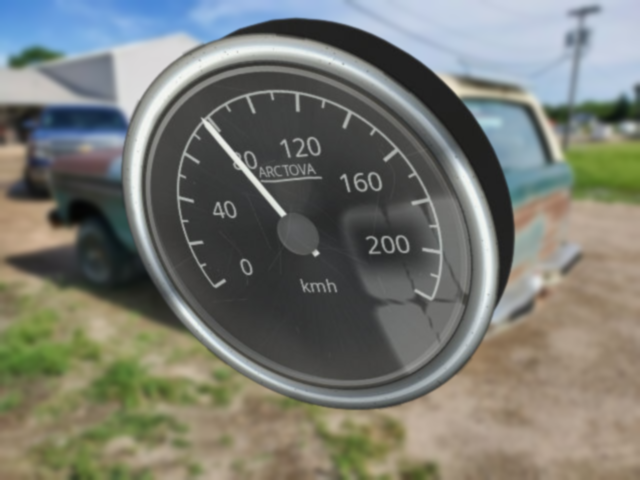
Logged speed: 80,km/h
